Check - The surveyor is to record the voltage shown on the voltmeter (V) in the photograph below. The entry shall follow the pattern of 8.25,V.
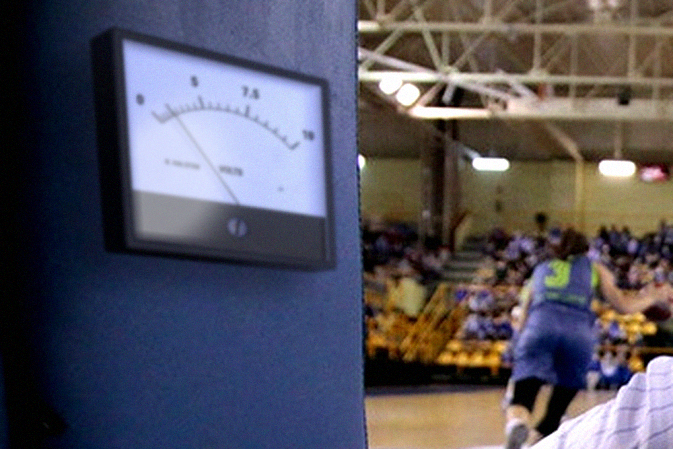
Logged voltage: 2.5,V
